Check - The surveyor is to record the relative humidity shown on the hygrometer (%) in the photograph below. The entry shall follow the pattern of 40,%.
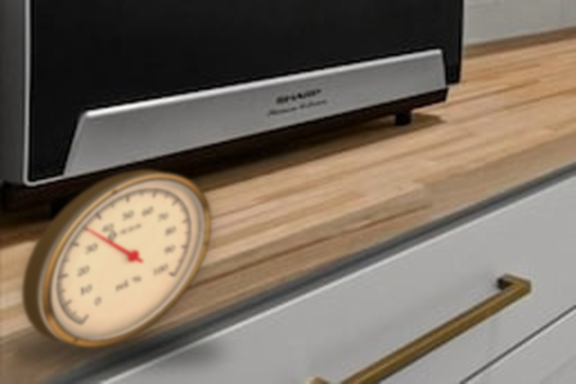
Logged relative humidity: 35,%
